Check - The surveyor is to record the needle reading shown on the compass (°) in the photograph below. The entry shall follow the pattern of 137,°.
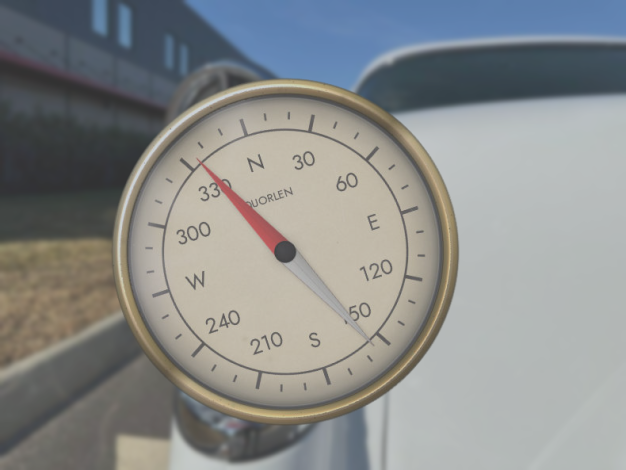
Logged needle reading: 335,°
